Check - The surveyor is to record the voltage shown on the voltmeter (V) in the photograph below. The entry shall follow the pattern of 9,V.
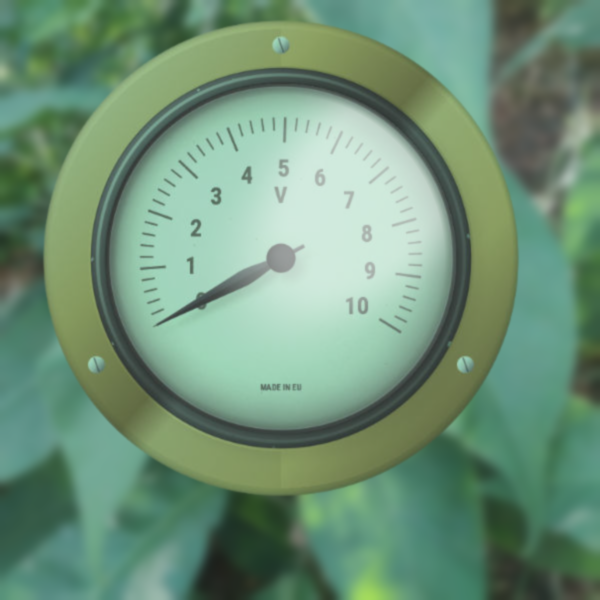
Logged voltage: 0,V
